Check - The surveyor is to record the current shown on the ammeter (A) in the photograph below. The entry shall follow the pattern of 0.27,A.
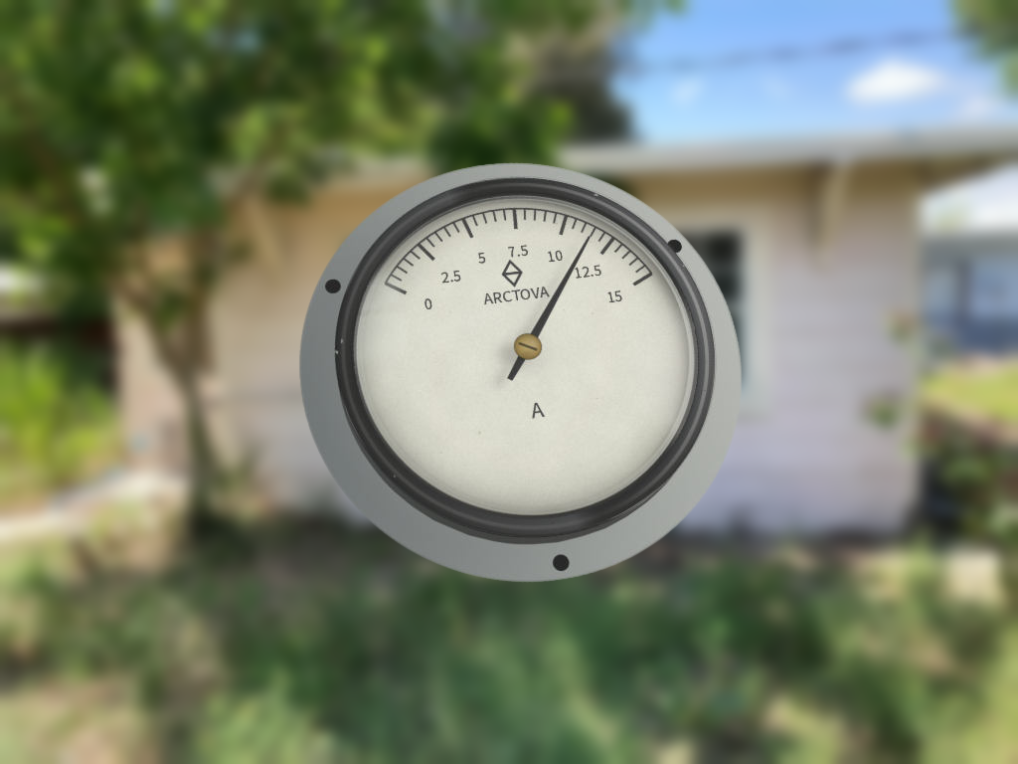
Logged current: 11.5,A
